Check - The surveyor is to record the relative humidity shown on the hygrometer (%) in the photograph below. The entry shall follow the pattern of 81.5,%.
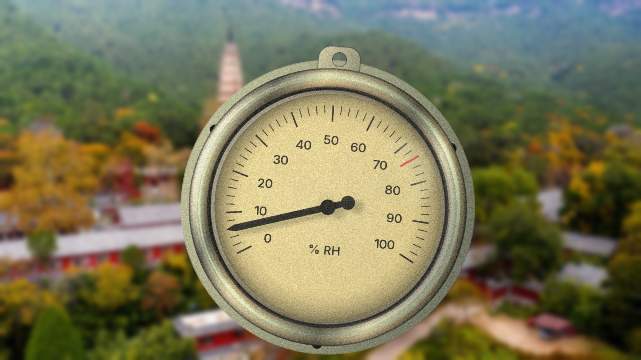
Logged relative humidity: 6,%
